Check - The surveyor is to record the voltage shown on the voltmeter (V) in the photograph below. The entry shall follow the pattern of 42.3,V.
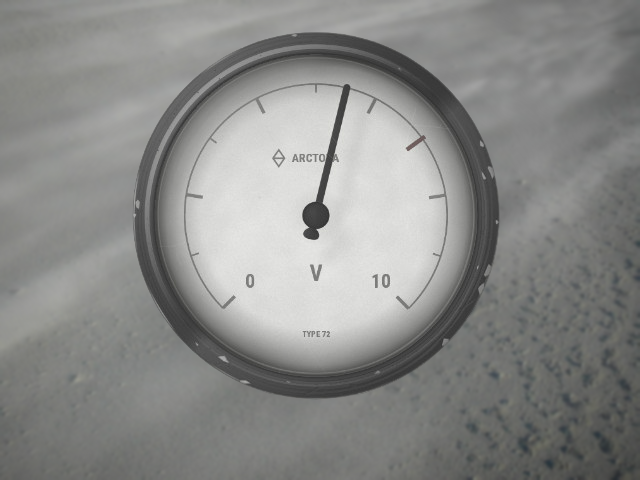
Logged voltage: 5.5,V
